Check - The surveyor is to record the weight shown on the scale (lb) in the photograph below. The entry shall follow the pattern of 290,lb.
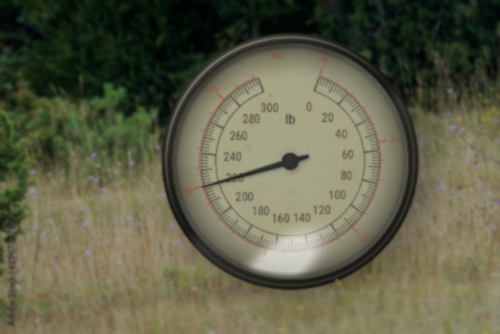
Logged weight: 220,lb
